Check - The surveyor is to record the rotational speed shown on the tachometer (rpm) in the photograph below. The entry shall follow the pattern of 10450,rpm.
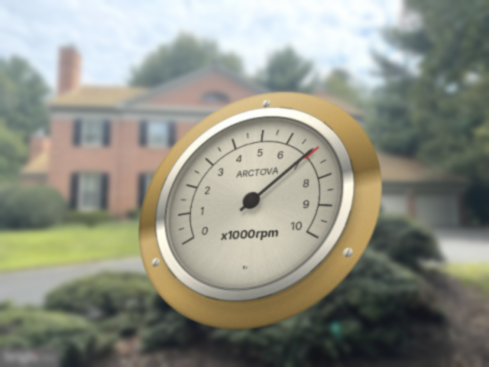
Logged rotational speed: 7000,rpm
